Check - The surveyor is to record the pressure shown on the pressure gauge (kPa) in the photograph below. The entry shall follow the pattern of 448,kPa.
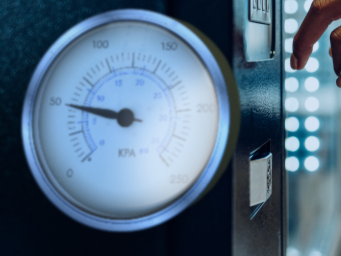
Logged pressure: 50,kPa
